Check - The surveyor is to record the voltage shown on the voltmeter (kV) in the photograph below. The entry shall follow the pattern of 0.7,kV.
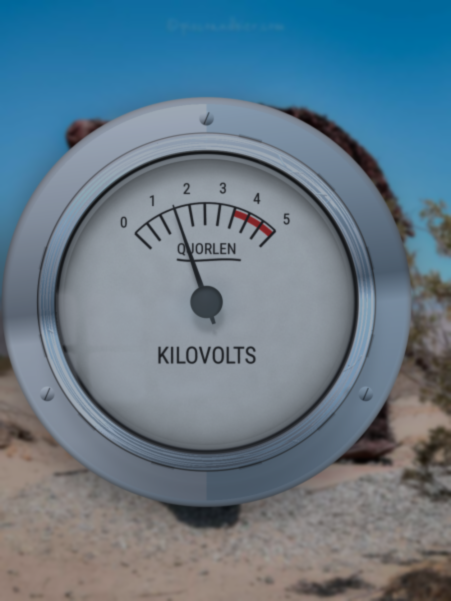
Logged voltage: 1.5,kV
